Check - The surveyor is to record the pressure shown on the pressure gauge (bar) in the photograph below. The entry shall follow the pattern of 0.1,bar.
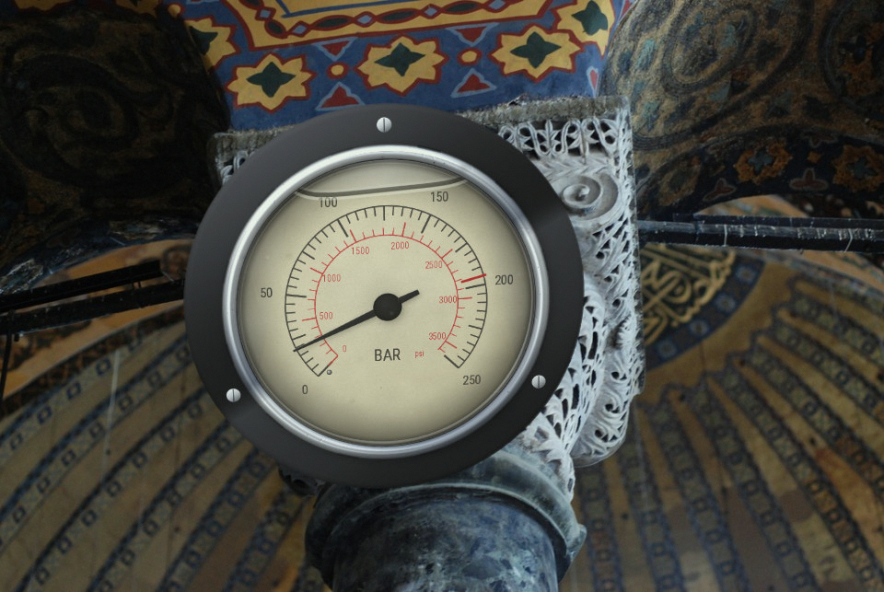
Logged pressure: 20,bar
